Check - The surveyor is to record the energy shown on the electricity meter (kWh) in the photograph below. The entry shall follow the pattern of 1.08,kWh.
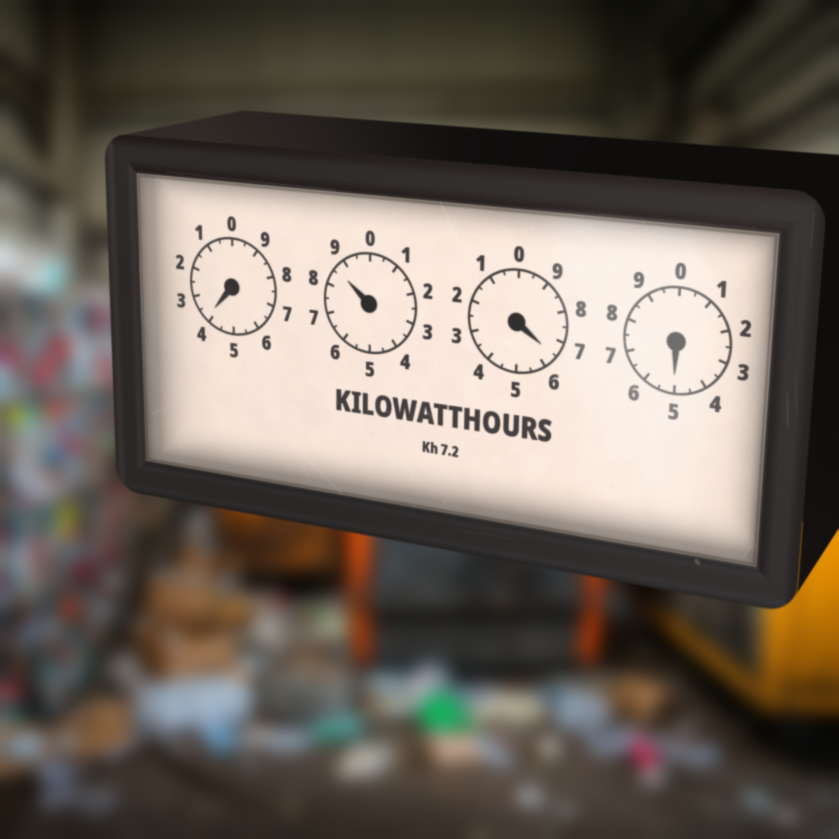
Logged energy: 3865,kWh
